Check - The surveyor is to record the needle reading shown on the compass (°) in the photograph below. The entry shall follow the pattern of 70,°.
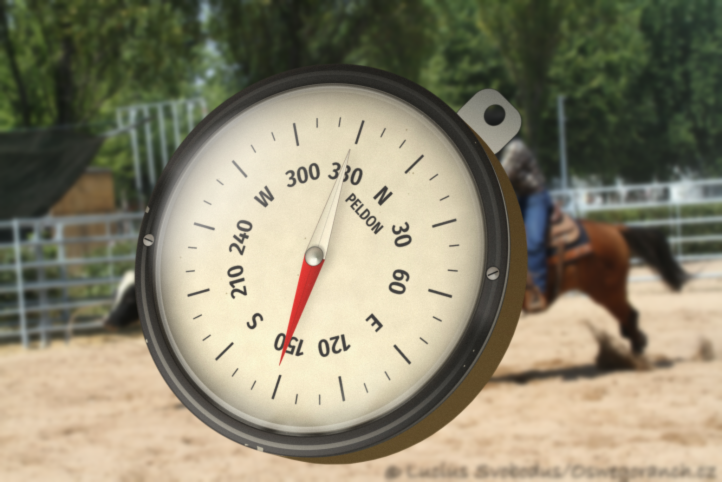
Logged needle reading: 150,°
